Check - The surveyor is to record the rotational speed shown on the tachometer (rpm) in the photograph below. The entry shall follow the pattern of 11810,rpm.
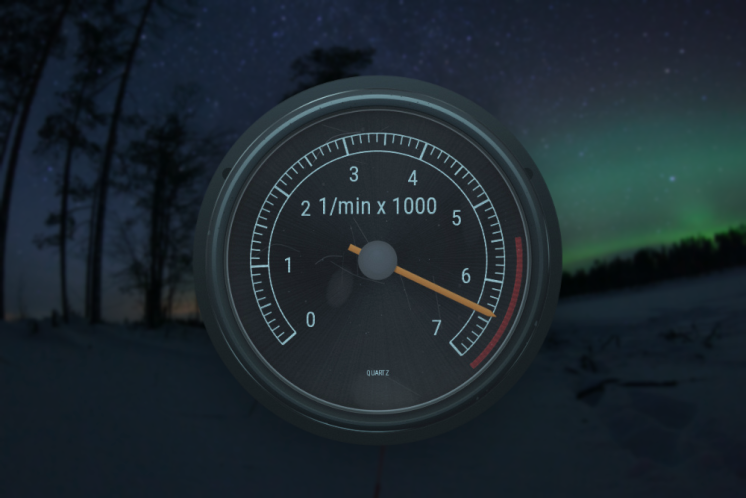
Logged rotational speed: 6400,rpm
